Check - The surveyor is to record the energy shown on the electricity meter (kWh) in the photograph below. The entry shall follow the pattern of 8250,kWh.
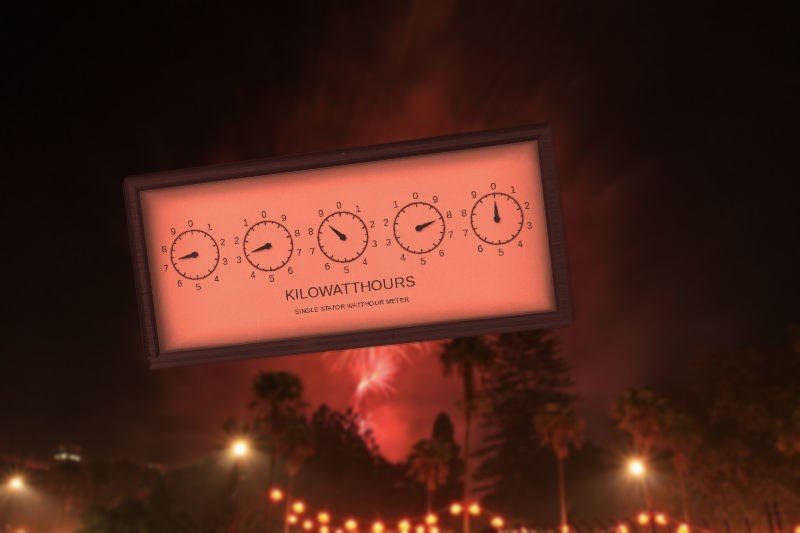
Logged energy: 72880,kWh
